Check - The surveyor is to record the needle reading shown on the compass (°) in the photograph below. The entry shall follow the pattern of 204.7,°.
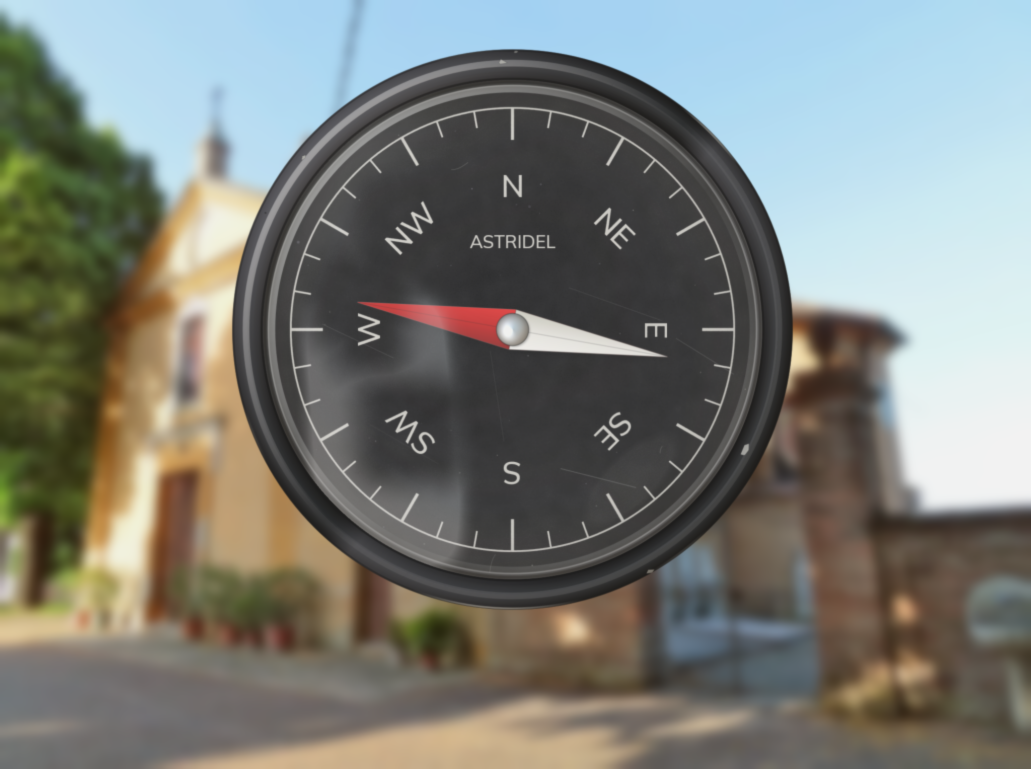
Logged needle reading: 280,°
